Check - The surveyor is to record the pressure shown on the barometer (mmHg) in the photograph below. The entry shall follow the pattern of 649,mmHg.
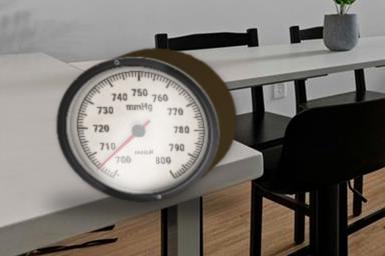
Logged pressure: 705,mmHg
